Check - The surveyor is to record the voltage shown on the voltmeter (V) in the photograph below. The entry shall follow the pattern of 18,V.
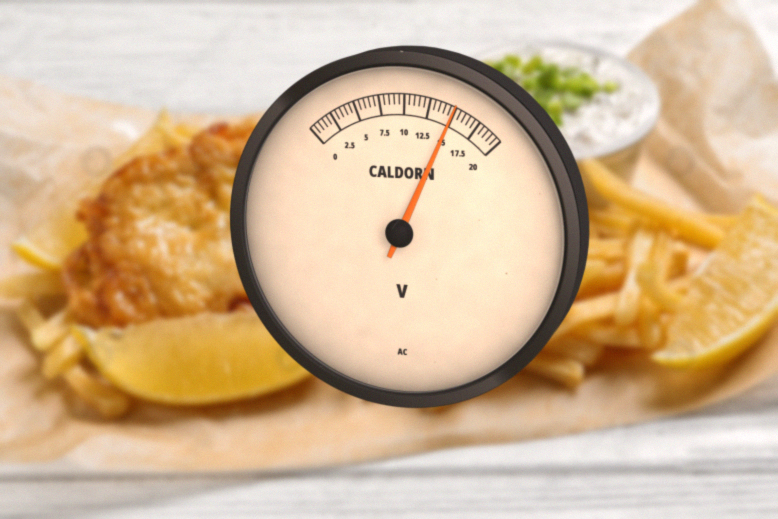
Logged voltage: 15,V
